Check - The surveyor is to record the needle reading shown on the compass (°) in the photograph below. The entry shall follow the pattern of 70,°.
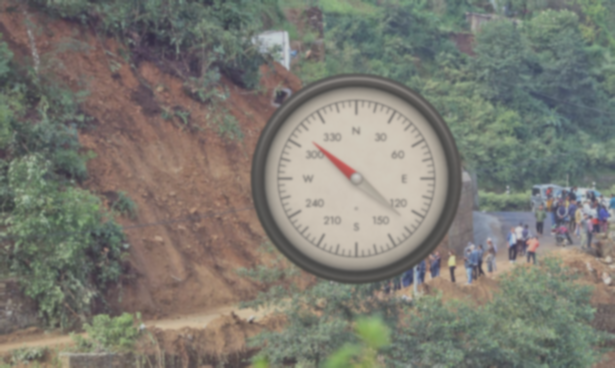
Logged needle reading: 310,°
